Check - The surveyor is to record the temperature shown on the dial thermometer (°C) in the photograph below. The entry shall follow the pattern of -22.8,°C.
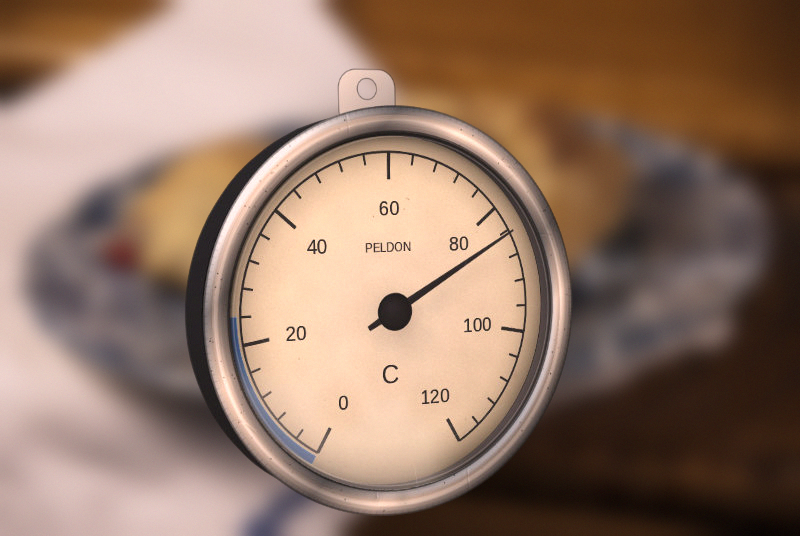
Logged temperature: 84,°C
